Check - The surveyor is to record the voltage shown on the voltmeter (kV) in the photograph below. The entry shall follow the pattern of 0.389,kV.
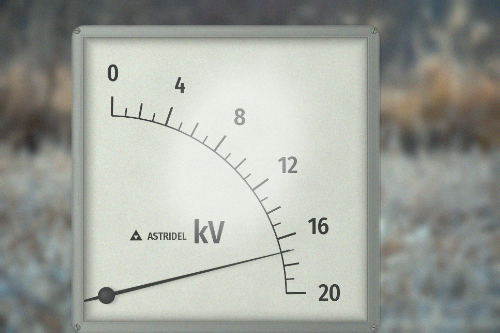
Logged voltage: 17,kV
